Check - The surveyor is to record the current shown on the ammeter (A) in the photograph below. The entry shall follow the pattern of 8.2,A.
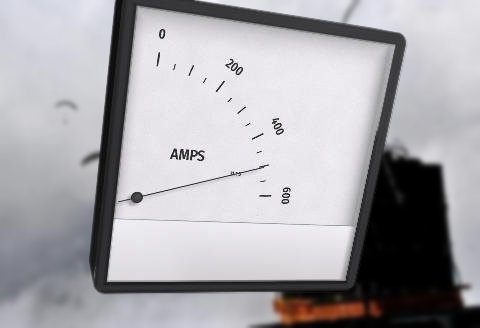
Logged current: 500,A
